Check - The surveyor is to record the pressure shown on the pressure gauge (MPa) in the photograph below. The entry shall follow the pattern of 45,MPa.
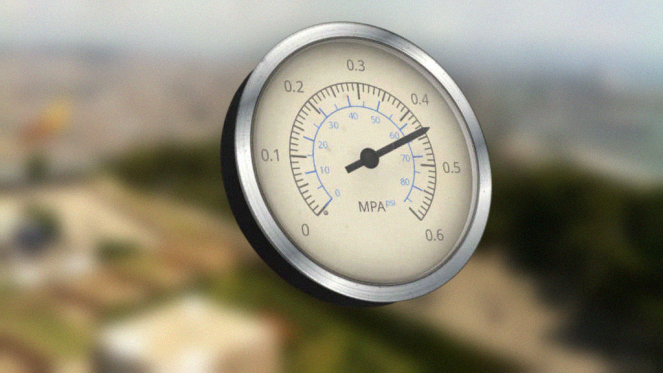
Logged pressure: 0.44,MPa
